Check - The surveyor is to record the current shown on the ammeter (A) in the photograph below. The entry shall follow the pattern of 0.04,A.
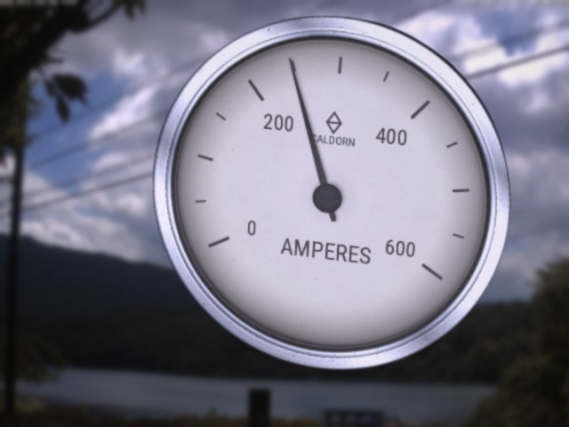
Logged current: 250,A
